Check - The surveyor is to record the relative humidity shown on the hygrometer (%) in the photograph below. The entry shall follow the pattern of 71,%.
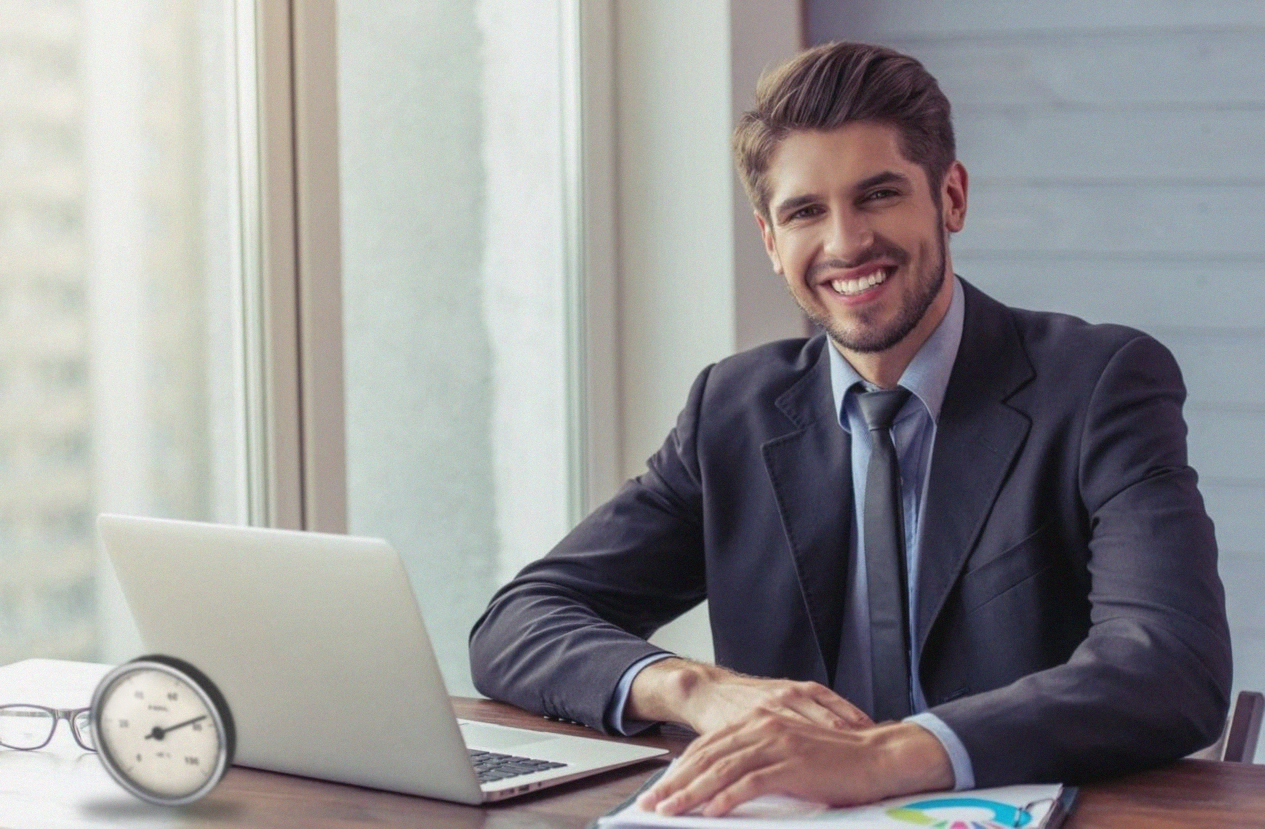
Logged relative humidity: 76,%
